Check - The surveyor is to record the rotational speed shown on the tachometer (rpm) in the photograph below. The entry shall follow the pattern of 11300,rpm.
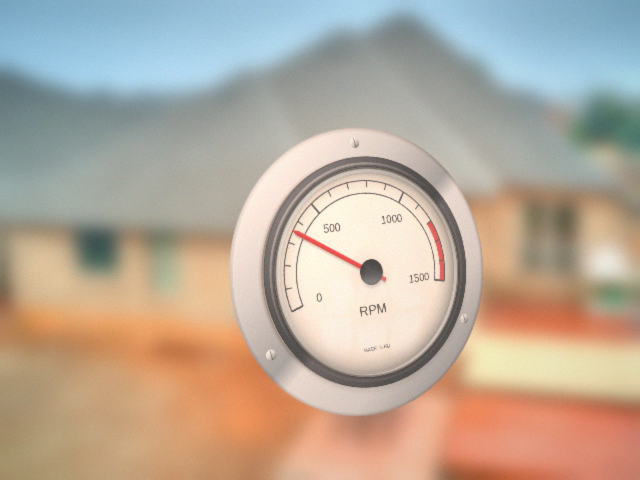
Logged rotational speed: 350,rpm
